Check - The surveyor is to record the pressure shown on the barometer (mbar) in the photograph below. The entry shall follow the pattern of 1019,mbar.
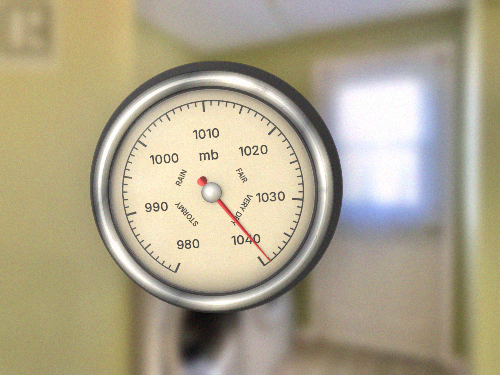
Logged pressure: 1039,mbar
